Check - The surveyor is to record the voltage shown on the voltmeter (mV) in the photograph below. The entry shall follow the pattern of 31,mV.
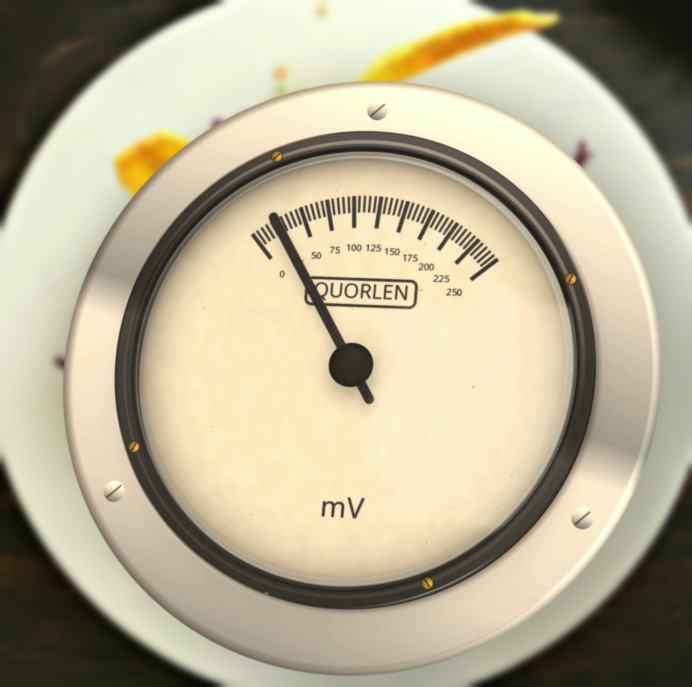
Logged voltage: 25,mV
